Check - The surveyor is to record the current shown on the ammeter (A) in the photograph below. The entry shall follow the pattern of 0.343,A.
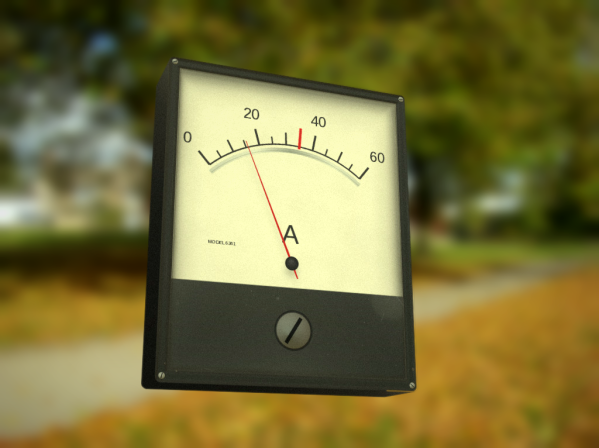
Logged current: 15,A
